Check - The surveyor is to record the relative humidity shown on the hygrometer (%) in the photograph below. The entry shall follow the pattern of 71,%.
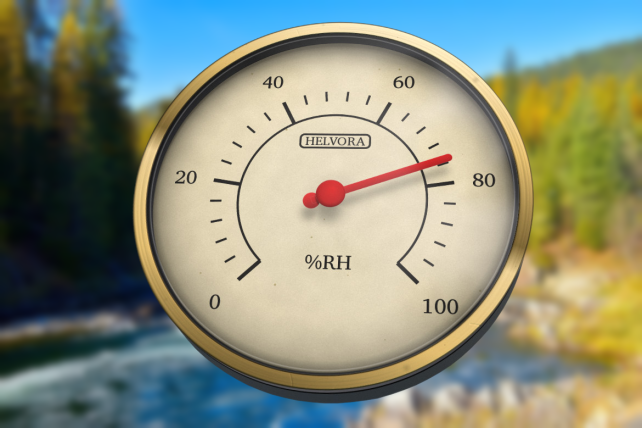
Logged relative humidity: 76,%
